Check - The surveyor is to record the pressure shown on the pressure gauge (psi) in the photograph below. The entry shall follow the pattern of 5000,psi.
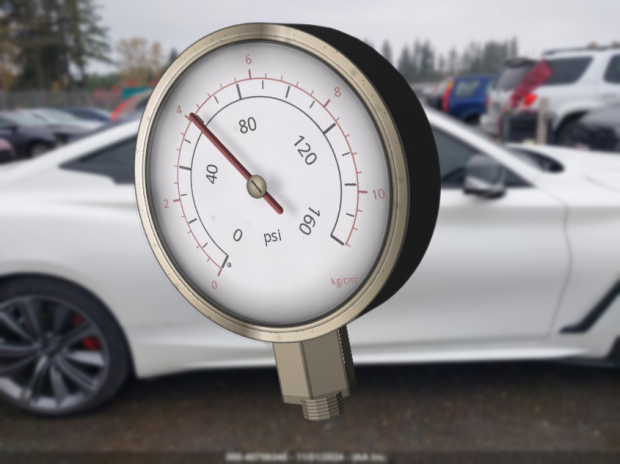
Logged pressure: 60,psi
